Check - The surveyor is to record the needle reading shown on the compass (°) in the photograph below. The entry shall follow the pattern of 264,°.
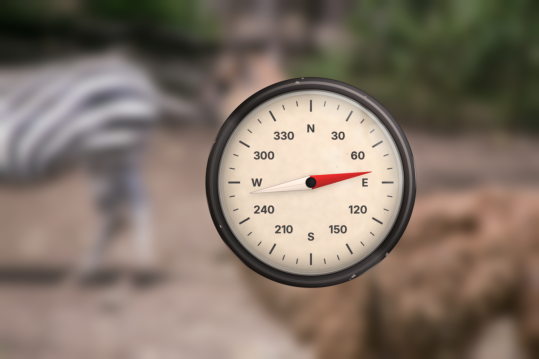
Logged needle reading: 80,°
